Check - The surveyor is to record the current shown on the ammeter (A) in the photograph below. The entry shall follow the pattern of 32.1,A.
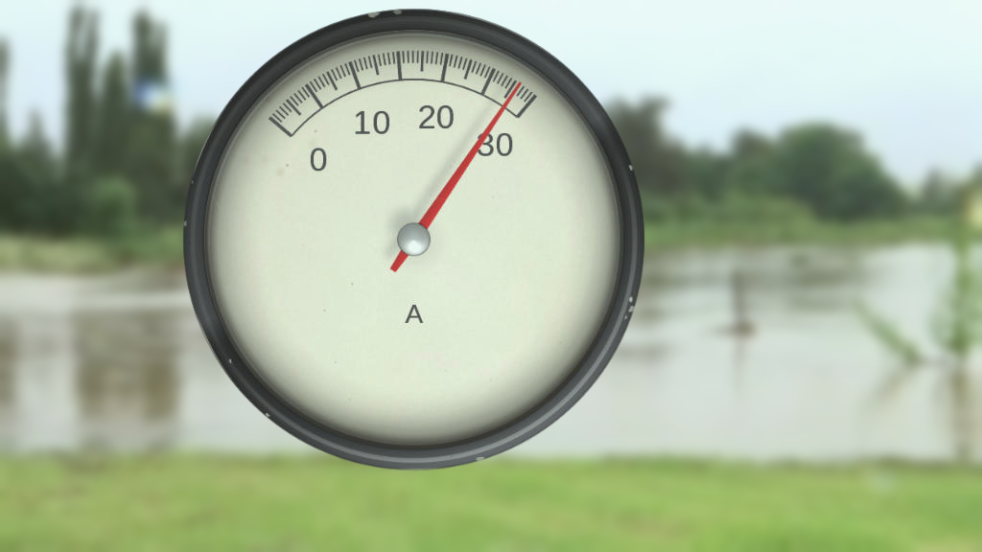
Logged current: 28,A
